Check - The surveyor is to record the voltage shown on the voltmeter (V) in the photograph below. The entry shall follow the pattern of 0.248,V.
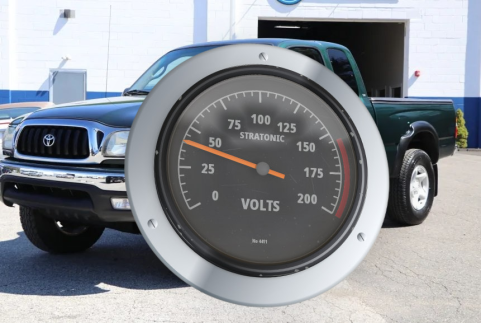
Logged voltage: 40,V
